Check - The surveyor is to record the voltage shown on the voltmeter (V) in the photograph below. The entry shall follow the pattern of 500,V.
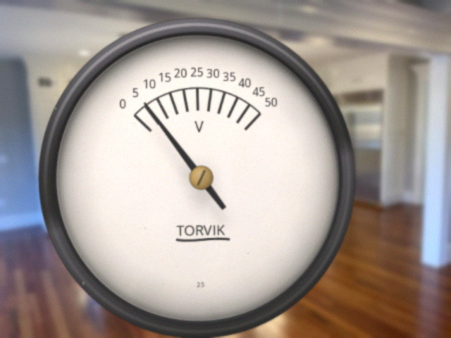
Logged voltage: 5,V
